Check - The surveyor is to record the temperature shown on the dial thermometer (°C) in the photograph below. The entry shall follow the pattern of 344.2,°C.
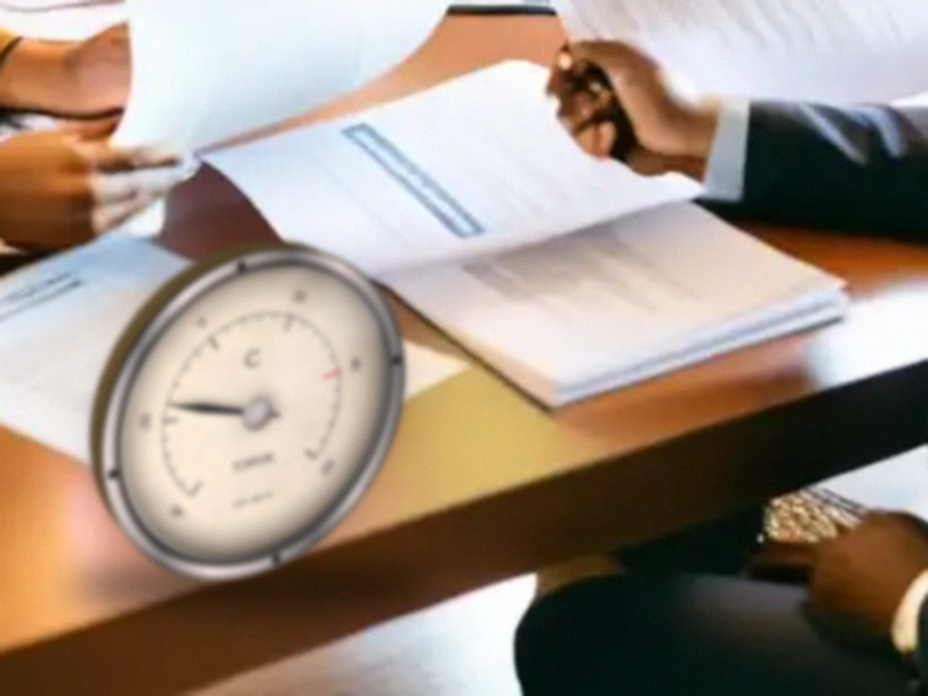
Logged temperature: -16,°C
